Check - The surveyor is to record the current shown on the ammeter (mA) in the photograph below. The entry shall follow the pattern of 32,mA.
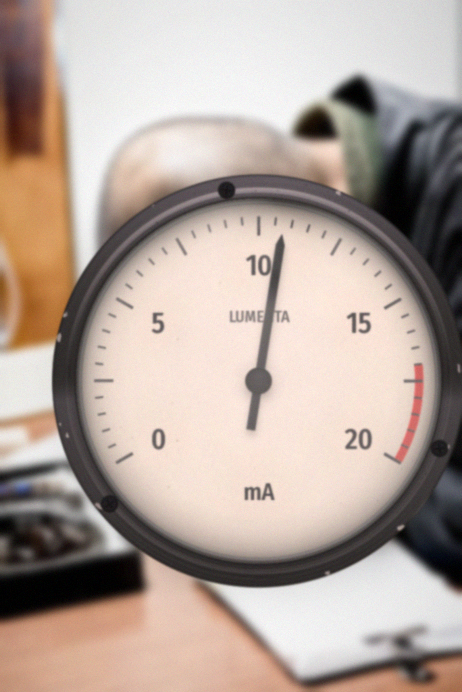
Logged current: 10.75,mA
